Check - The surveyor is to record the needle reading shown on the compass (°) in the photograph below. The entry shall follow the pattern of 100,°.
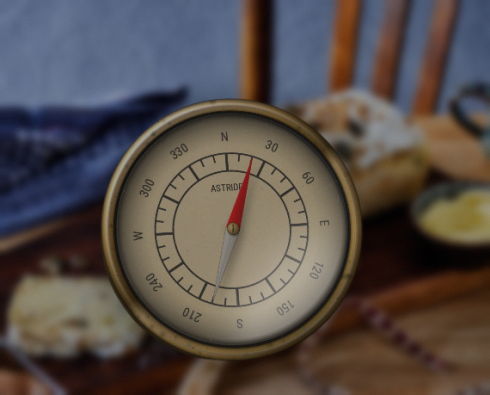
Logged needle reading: 20,°
